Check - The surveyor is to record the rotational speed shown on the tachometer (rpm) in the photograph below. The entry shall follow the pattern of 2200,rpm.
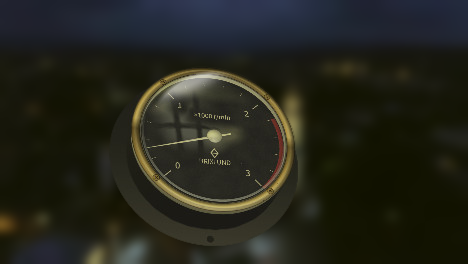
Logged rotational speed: 300,rpm
